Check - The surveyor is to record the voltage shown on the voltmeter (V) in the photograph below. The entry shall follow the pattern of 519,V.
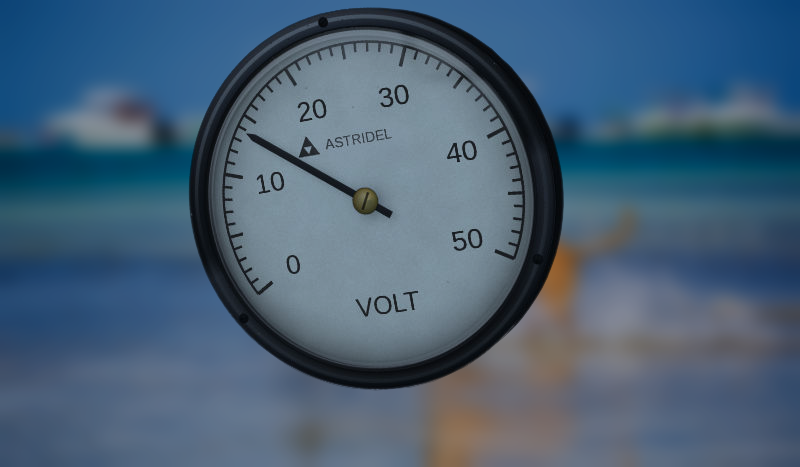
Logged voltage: 14,V
